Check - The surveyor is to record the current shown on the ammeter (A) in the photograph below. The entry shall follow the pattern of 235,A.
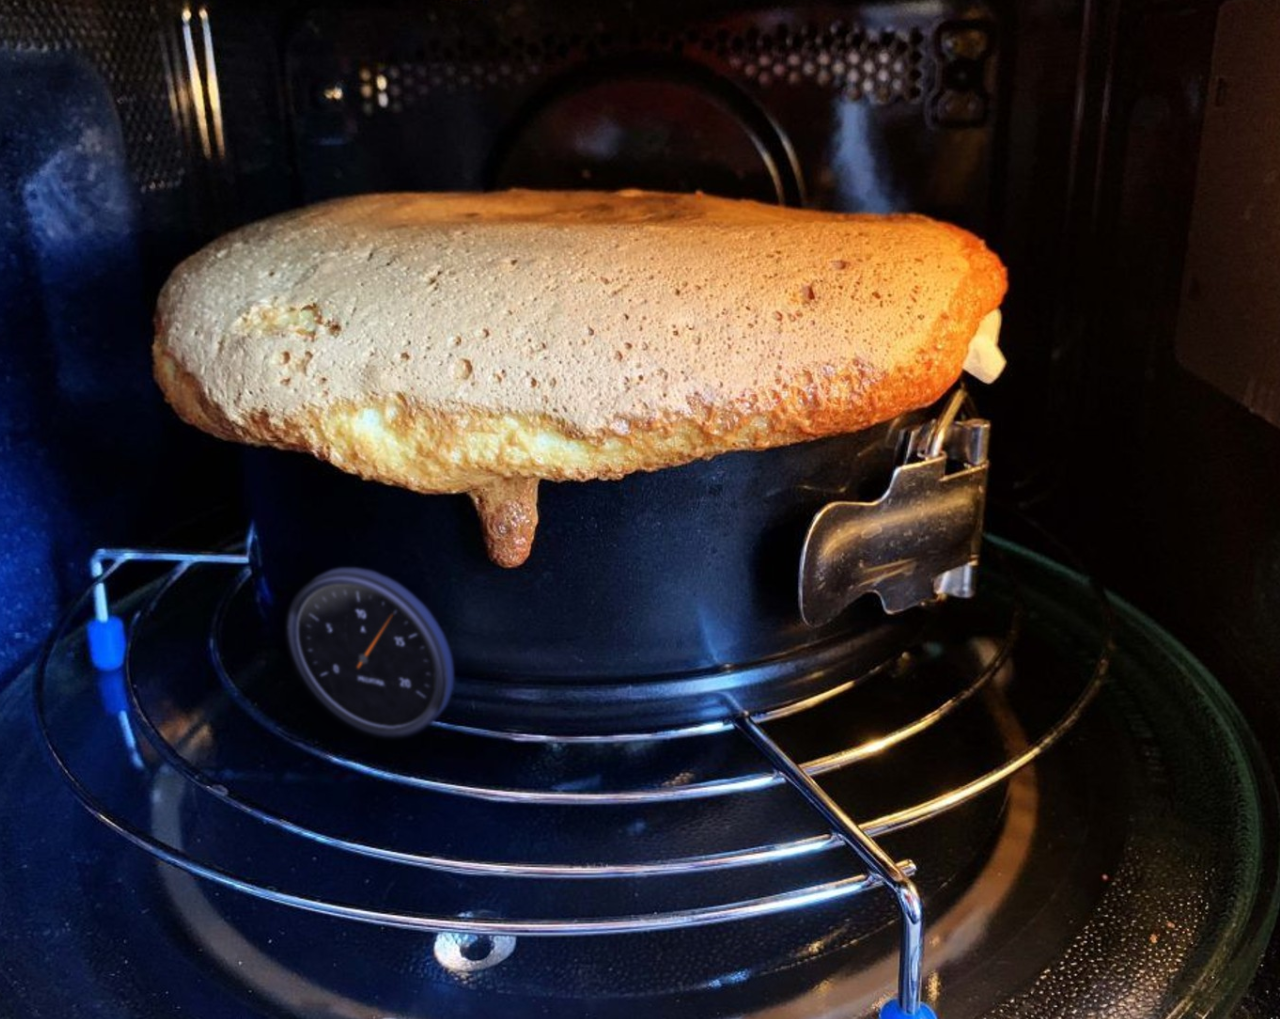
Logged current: 13,A
